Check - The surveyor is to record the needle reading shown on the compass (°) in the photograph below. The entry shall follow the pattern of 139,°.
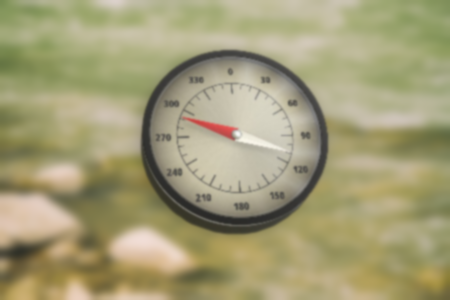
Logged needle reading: 290,°
